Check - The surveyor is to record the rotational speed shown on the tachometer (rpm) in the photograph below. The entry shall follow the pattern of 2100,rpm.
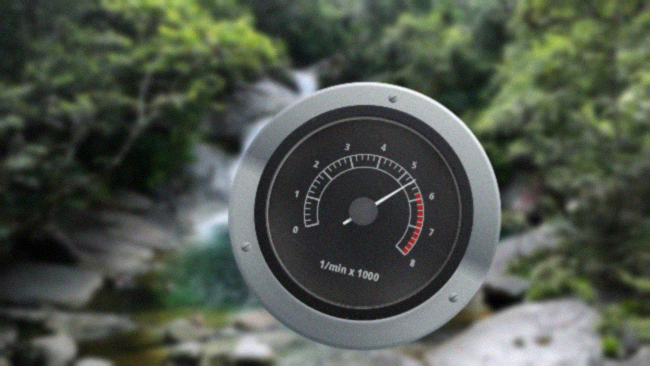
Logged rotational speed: 5400,rpm
